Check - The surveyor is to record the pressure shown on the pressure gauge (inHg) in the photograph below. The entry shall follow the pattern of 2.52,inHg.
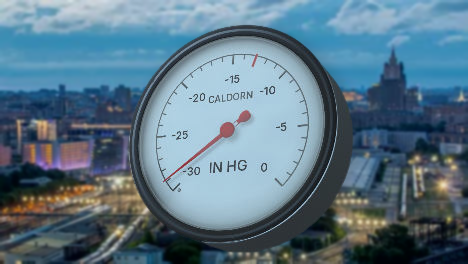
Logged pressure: -29,inHg
